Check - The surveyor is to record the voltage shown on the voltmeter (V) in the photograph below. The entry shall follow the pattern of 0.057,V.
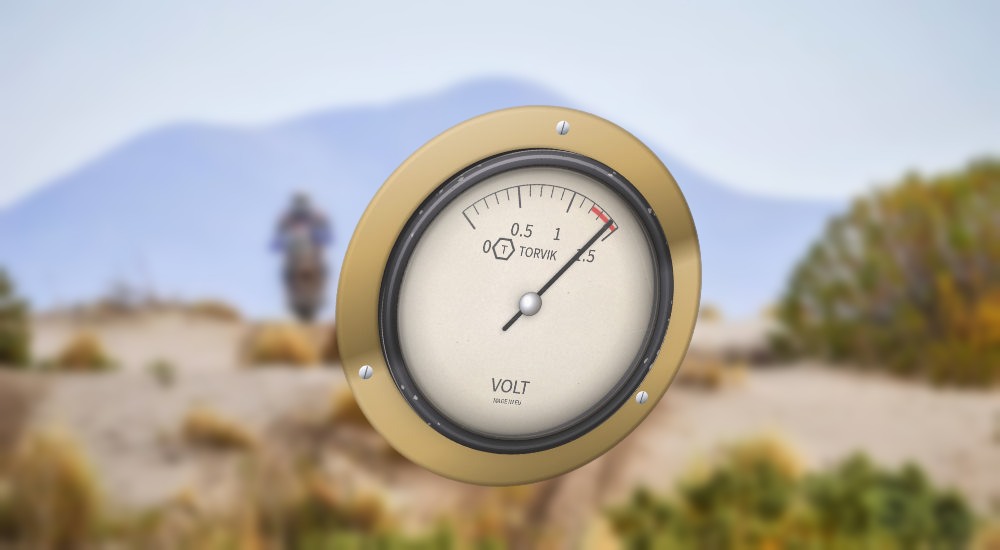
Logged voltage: 1.4,V
